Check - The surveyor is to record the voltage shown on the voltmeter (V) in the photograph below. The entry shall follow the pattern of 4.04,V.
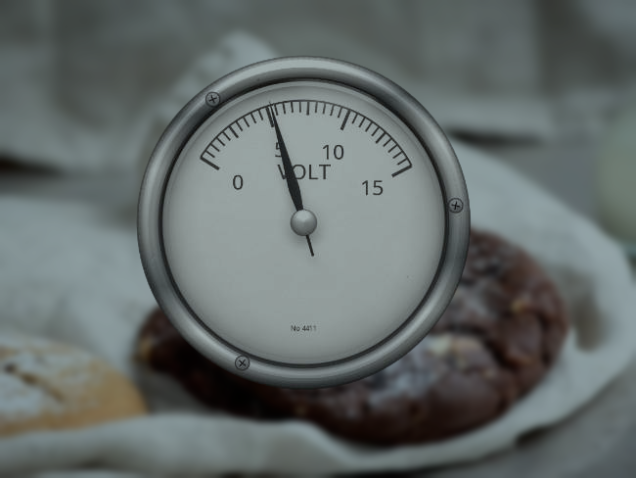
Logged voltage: 5.25,V
